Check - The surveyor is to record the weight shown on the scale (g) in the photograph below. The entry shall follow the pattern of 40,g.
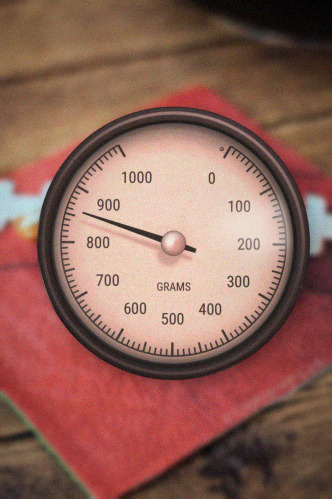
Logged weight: 860,g
